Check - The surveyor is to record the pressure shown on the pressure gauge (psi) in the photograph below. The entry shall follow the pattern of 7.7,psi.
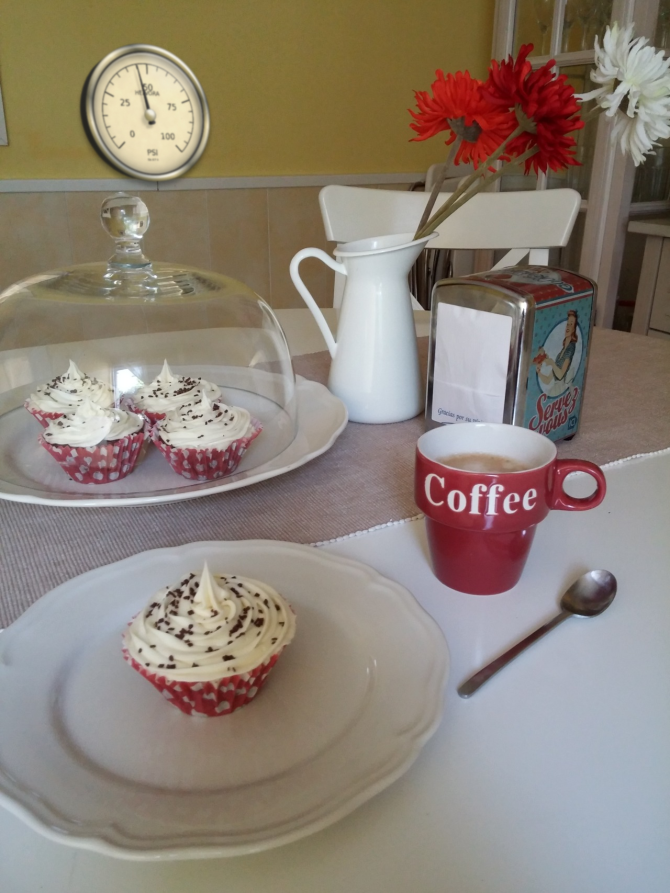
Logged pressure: 45,psi
